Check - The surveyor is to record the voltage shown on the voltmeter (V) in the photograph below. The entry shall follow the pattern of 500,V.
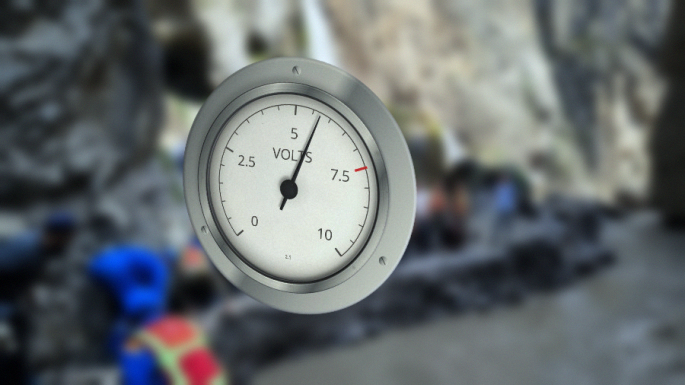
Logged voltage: 5.75,V
